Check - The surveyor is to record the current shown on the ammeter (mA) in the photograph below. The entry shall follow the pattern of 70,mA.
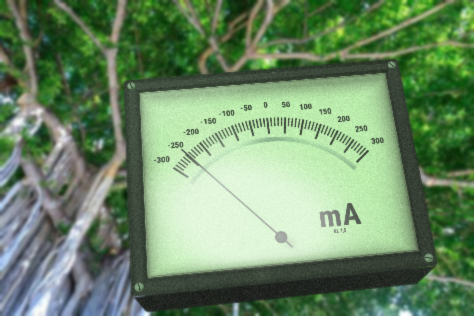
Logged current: -250,mA
